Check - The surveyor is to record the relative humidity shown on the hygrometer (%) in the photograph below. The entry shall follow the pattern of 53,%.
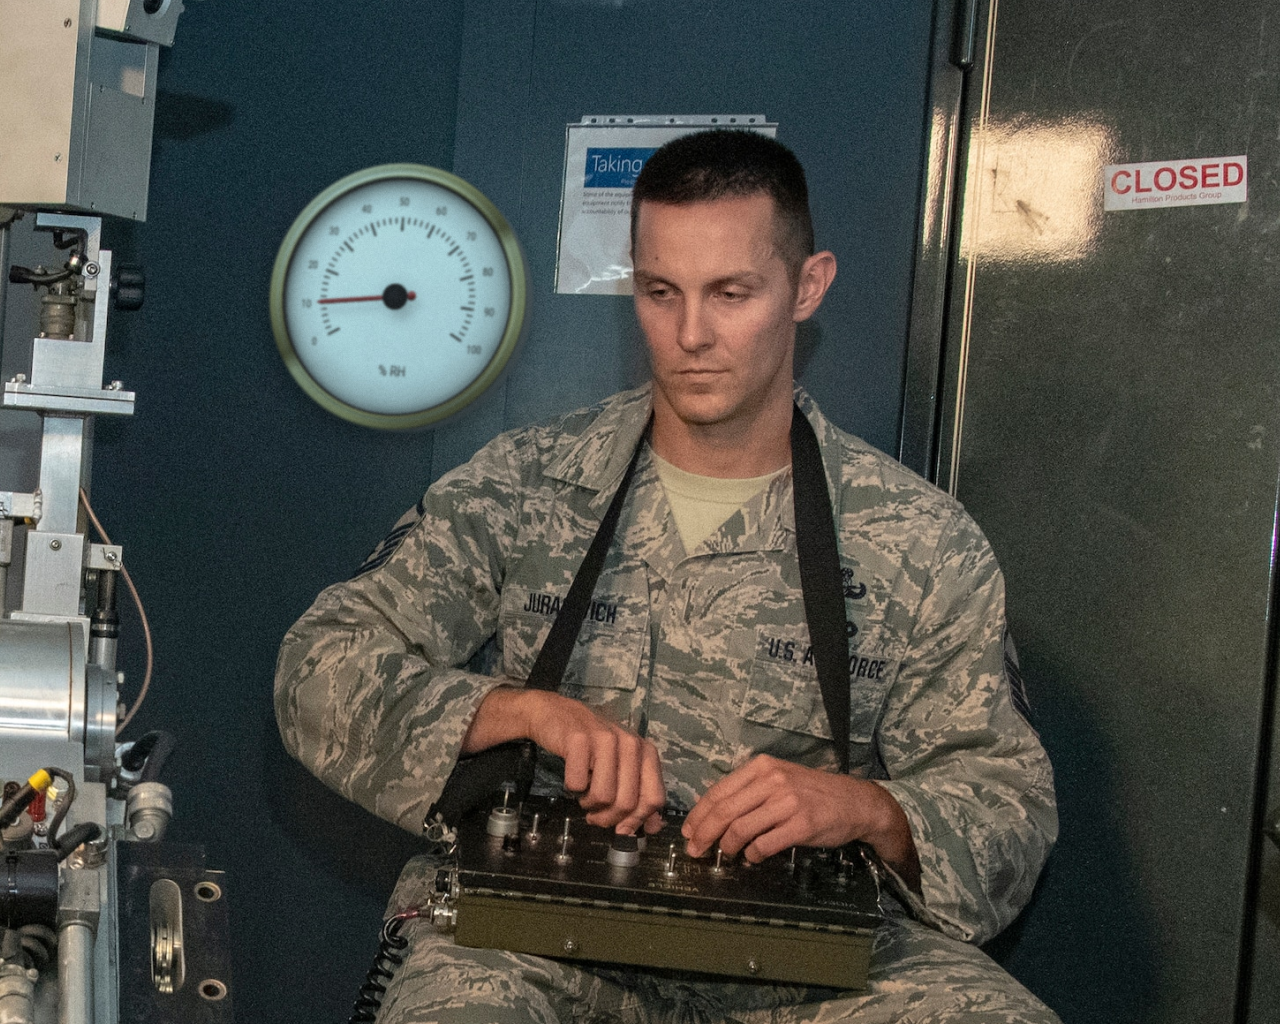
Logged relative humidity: 10,%
